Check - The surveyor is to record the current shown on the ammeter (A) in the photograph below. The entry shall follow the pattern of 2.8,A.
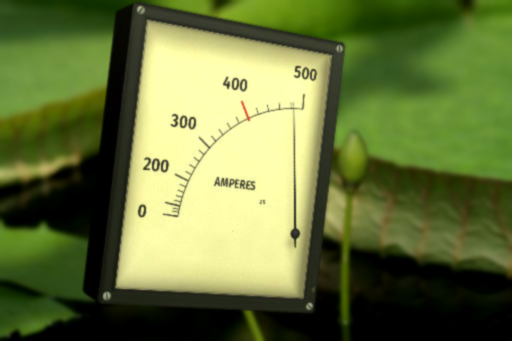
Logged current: 480,A
